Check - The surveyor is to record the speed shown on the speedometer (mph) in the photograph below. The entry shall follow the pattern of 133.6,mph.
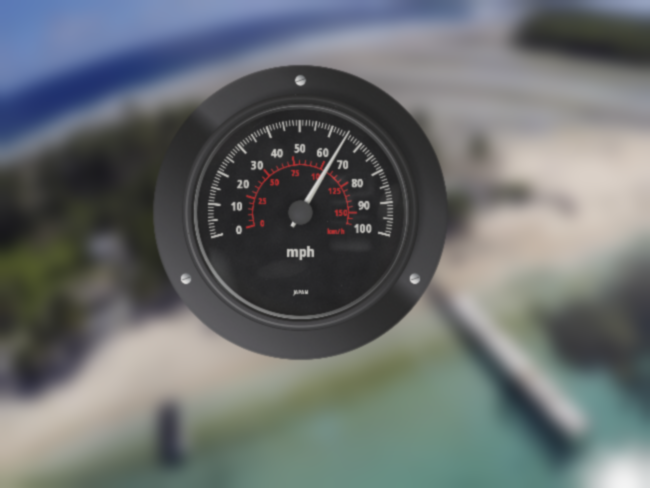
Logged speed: 65,mph
